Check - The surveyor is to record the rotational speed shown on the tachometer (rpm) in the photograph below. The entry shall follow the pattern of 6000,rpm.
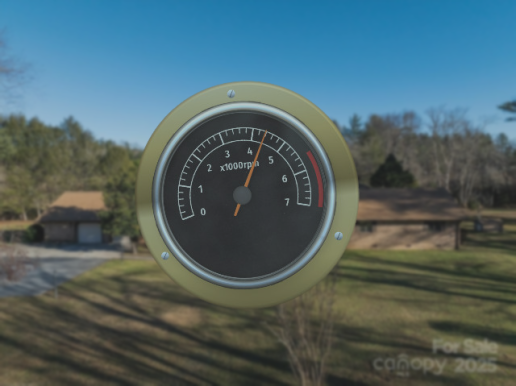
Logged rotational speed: 4400,rpm
